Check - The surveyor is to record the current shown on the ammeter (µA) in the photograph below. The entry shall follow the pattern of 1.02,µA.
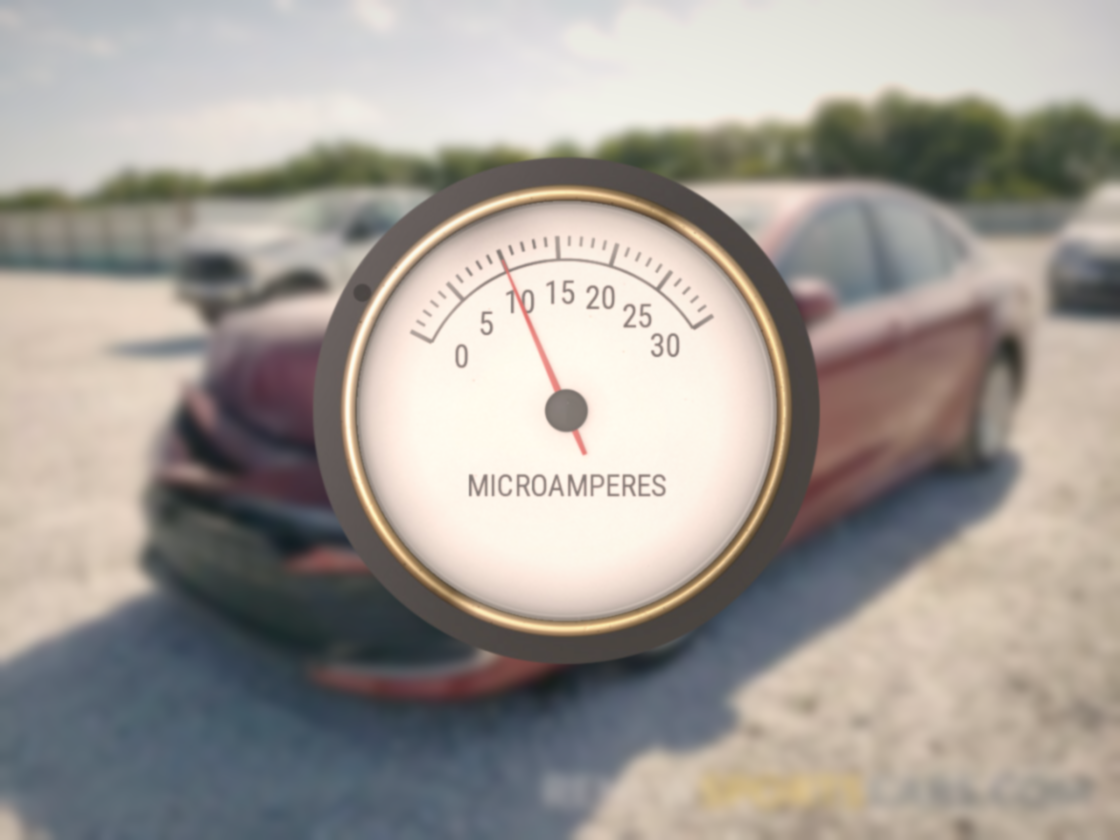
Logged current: 10,µA
